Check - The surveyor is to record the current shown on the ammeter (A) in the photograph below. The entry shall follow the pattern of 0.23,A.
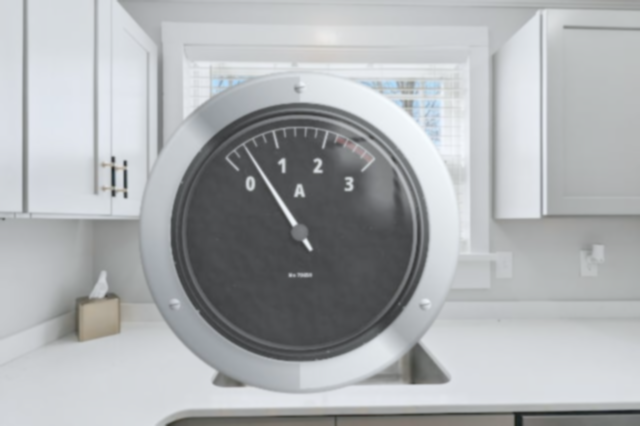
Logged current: 0.4,A
